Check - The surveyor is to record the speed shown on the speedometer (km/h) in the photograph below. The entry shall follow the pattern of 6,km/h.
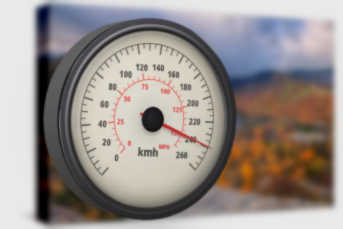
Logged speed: 240,km/h
